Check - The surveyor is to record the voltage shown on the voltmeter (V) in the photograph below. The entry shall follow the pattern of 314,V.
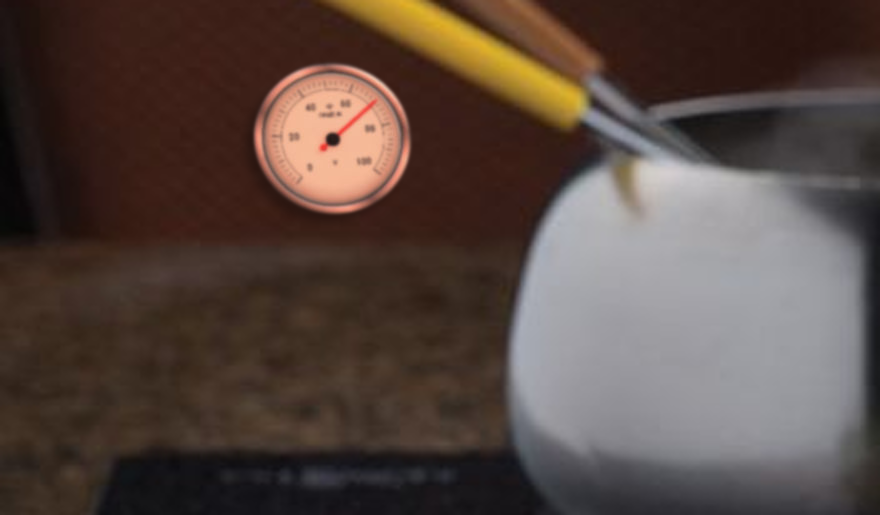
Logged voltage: 70,V
